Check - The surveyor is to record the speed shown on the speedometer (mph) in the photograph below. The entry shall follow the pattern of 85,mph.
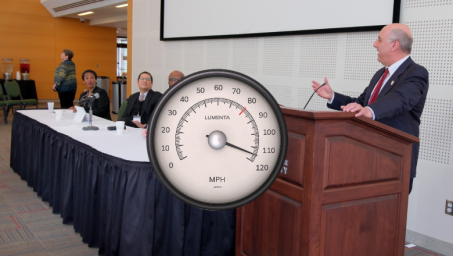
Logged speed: 115,mph
